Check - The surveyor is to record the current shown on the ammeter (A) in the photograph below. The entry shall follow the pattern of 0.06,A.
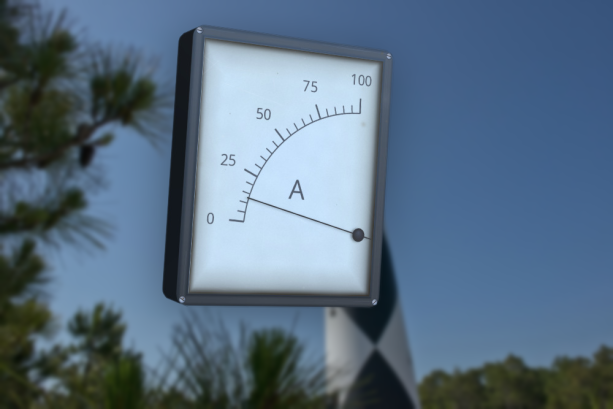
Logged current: 12.5,A
